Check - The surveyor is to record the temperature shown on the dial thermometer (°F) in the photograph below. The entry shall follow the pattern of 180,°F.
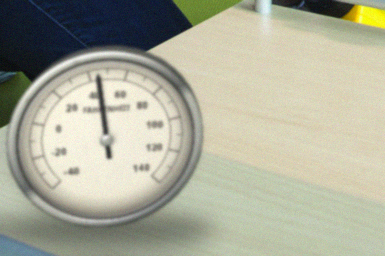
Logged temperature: 45,°F
